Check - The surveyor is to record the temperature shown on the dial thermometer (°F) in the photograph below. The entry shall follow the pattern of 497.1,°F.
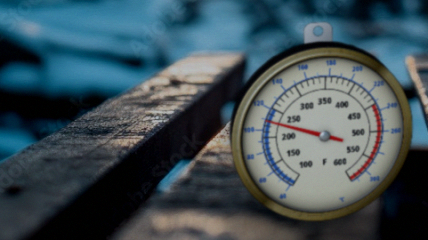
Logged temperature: 230,°F
